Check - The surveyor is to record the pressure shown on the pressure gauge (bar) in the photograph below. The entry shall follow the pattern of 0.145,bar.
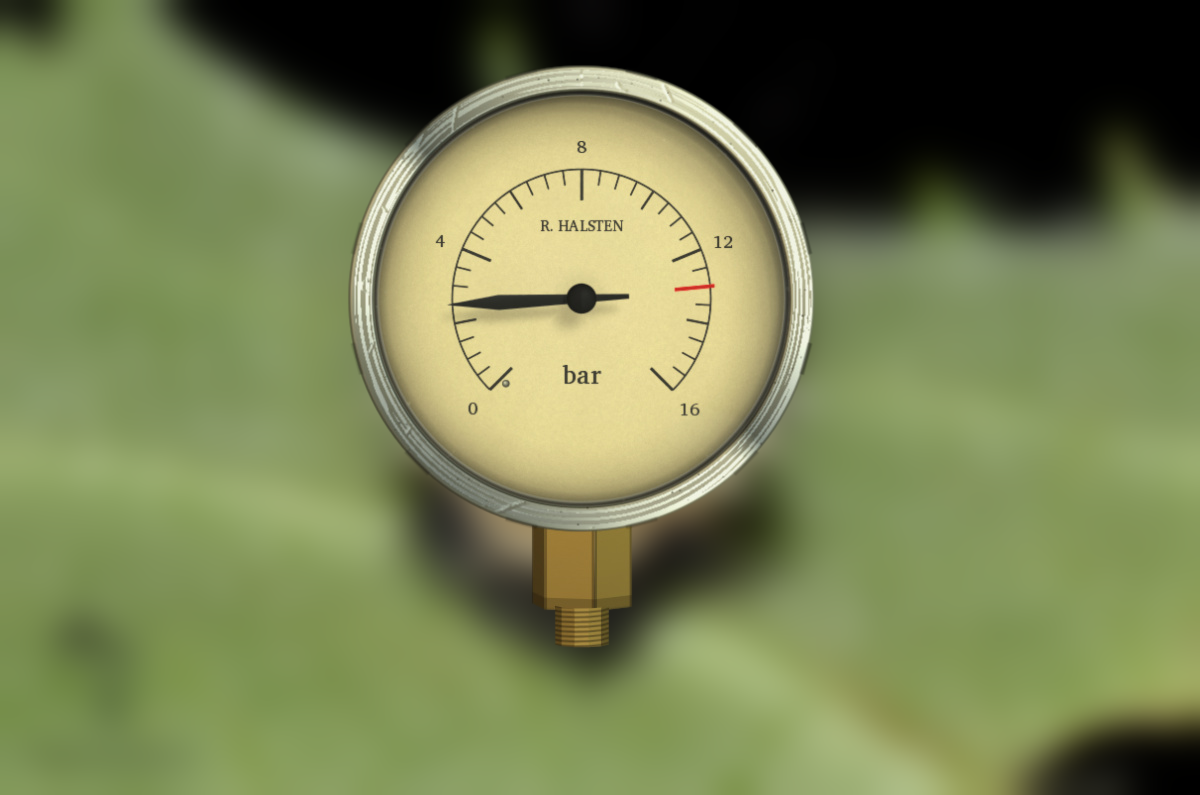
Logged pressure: 2.5,bar
